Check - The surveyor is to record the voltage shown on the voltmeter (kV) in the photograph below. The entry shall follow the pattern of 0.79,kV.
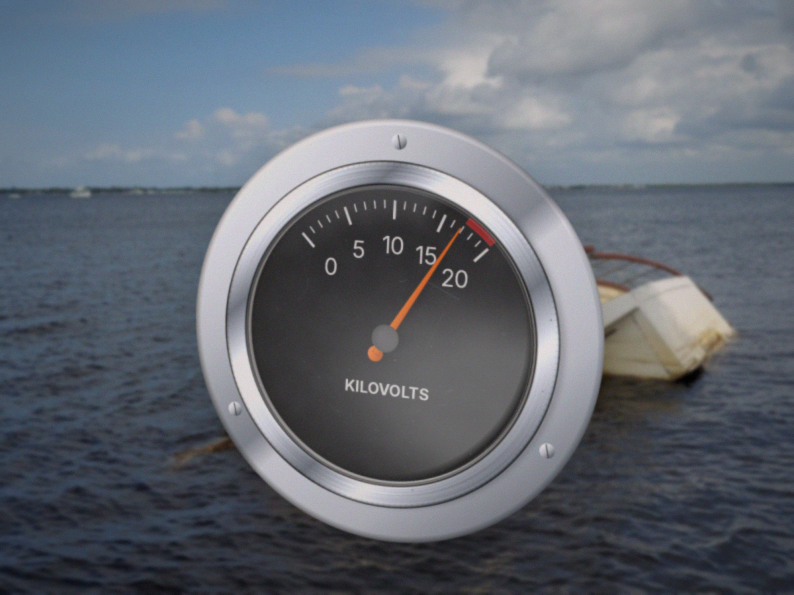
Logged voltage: 17,kV
